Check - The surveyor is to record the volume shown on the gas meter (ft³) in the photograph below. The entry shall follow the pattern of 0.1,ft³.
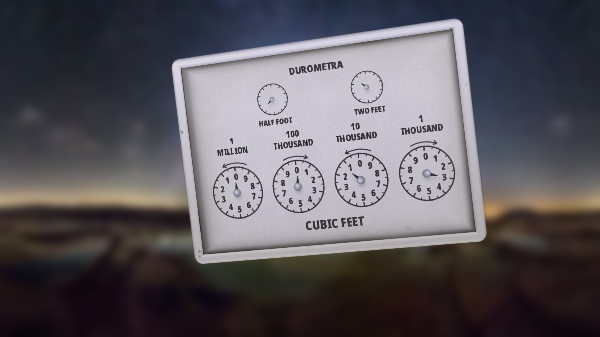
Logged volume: 1300,ft³
